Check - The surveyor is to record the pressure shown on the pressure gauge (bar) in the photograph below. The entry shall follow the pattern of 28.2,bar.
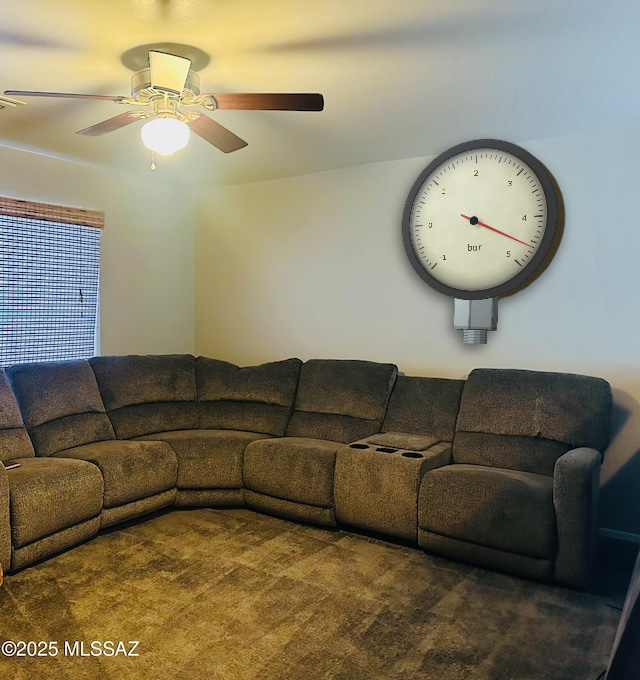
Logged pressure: 4.6,bar
